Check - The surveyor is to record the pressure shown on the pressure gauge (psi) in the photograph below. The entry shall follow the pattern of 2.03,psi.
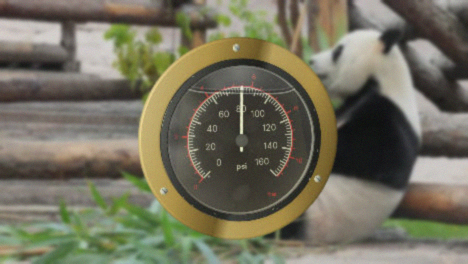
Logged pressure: 80,psi
